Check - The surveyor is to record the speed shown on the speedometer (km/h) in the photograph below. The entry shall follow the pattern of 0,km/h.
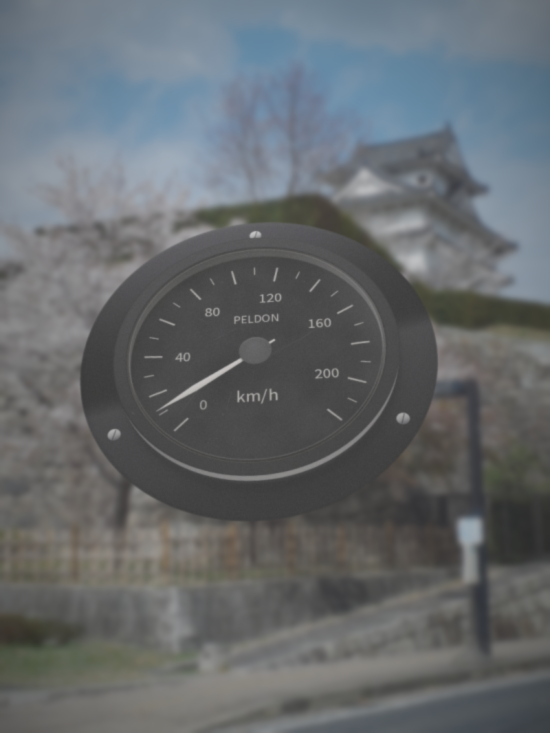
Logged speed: 10,km/h
